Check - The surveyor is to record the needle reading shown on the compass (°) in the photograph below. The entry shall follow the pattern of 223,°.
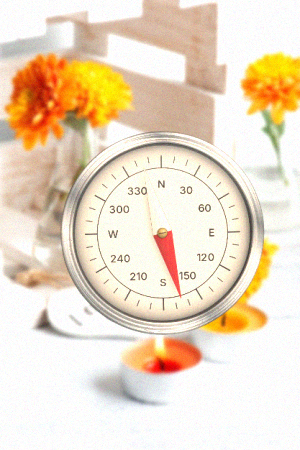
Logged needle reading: 165,°
